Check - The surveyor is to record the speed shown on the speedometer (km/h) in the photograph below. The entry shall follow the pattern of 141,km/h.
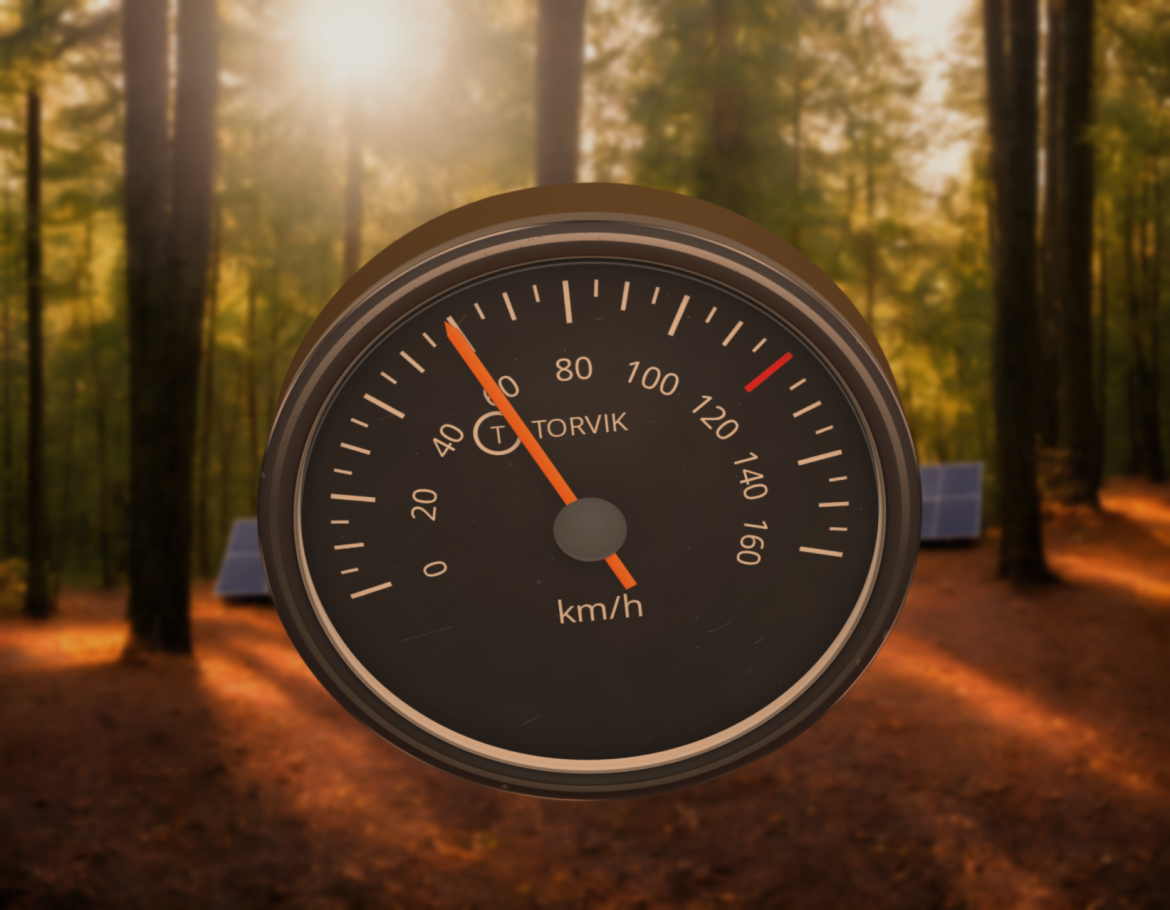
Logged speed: 60,km/h
